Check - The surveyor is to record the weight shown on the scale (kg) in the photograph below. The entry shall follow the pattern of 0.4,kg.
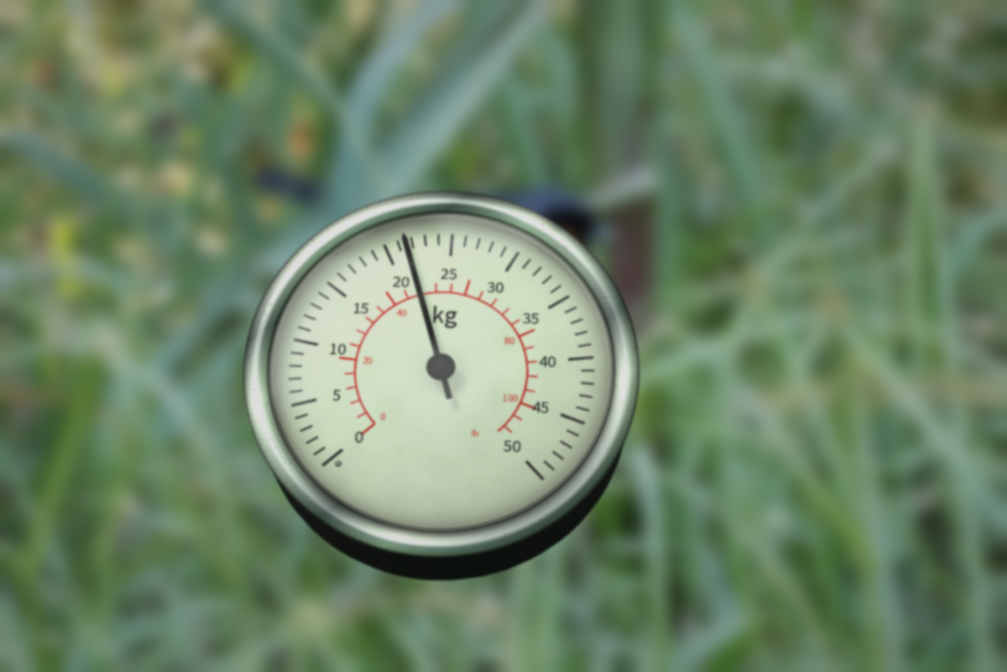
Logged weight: 21.5,kg
